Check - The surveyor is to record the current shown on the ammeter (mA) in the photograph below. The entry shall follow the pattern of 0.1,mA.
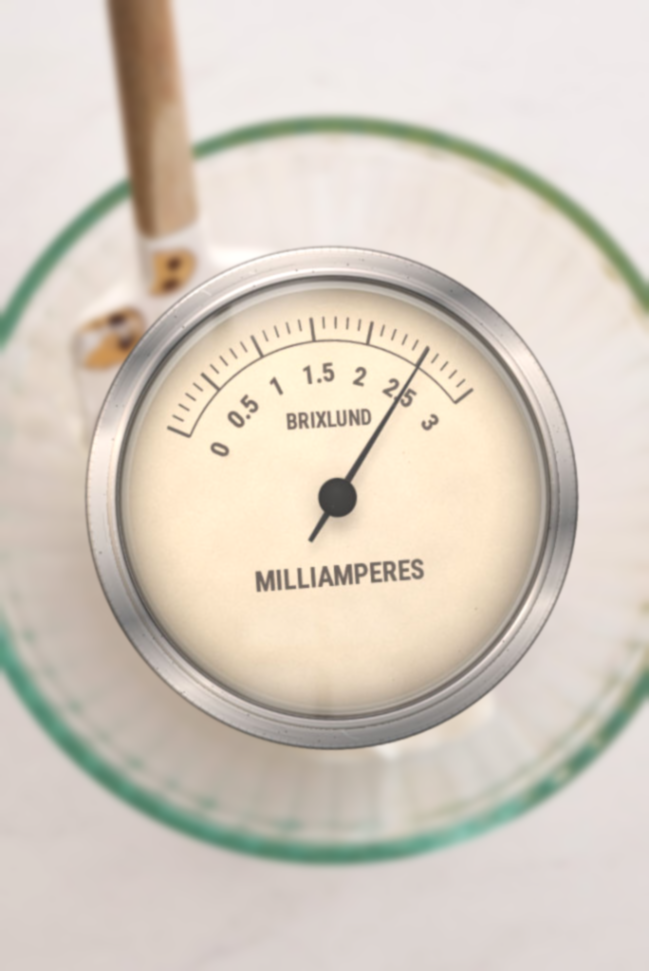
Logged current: 2.5,mA
